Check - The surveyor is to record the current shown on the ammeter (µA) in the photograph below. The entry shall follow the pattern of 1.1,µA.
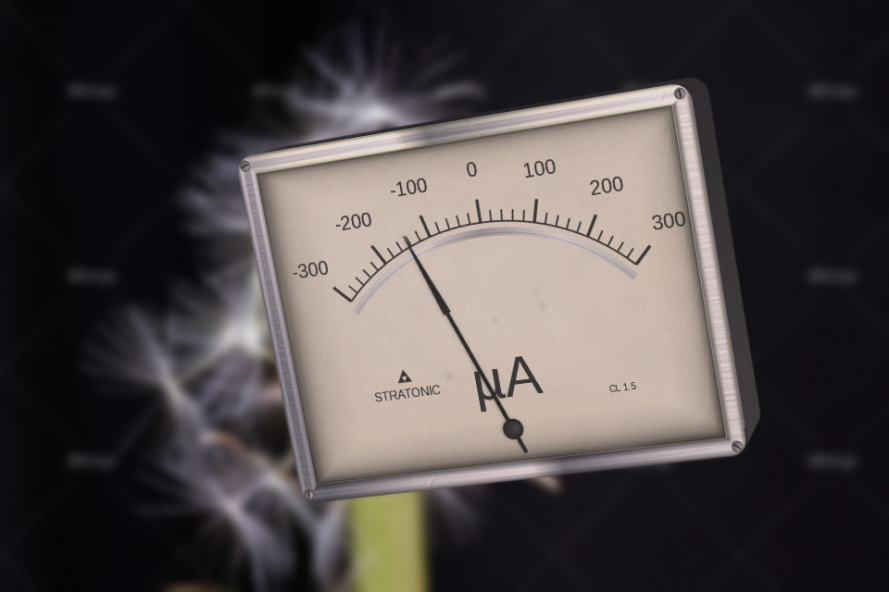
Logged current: -140,µA
